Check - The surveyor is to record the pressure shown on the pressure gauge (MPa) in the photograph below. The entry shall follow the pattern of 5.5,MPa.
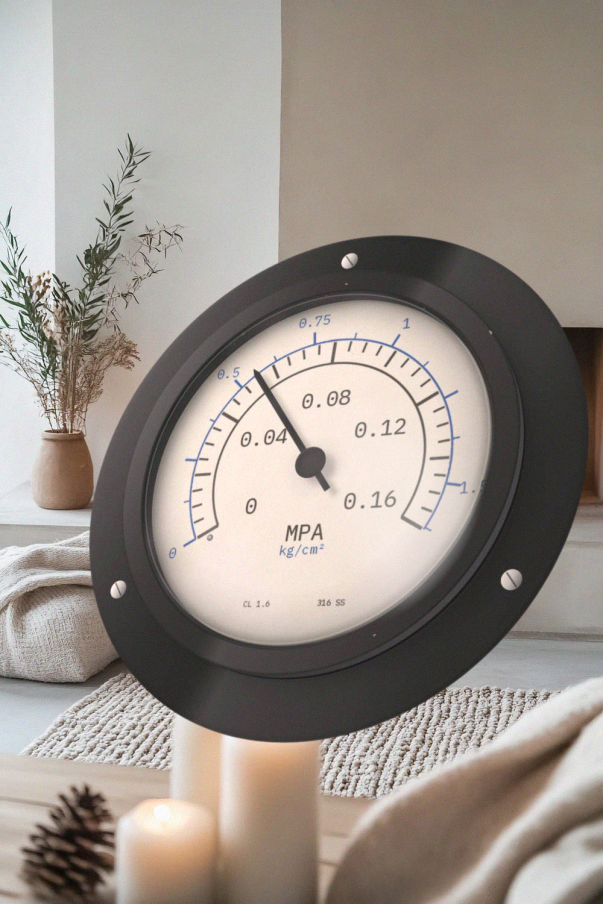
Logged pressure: 0.055,MPa
